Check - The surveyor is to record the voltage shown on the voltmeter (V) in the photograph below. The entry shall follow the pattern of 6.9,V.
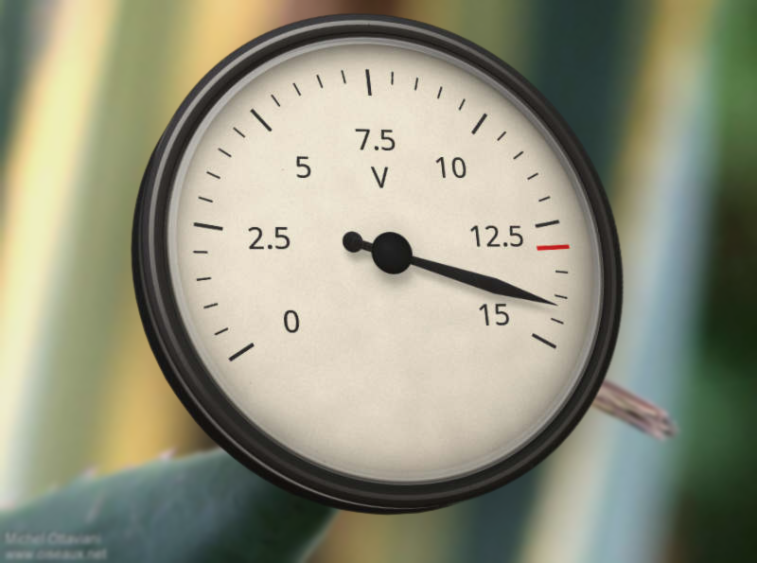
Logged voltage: 14.25,V
